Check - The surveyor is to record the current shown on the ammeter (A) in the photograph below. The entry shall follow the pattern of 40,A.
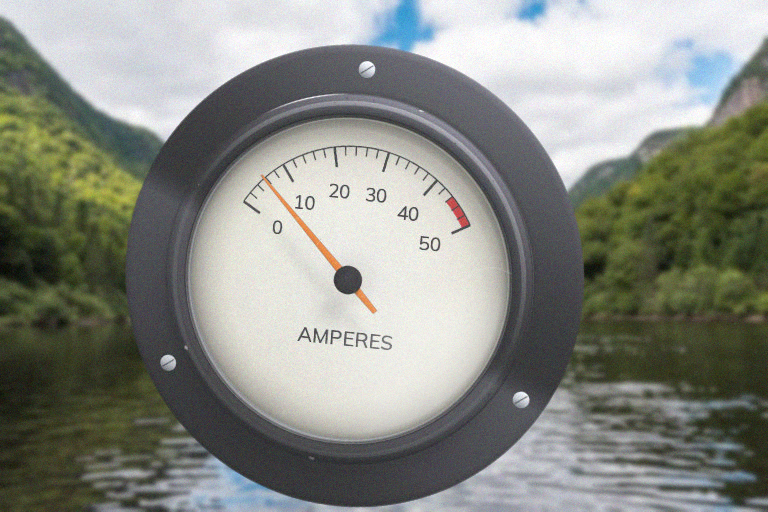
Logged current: 6,A
